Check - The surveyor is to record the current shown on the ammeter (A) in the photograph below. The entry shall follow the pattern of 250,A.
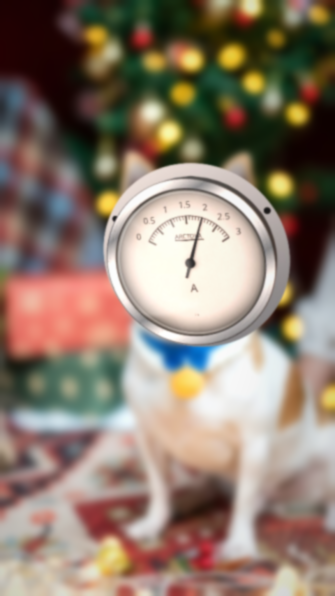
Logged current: 2,A
